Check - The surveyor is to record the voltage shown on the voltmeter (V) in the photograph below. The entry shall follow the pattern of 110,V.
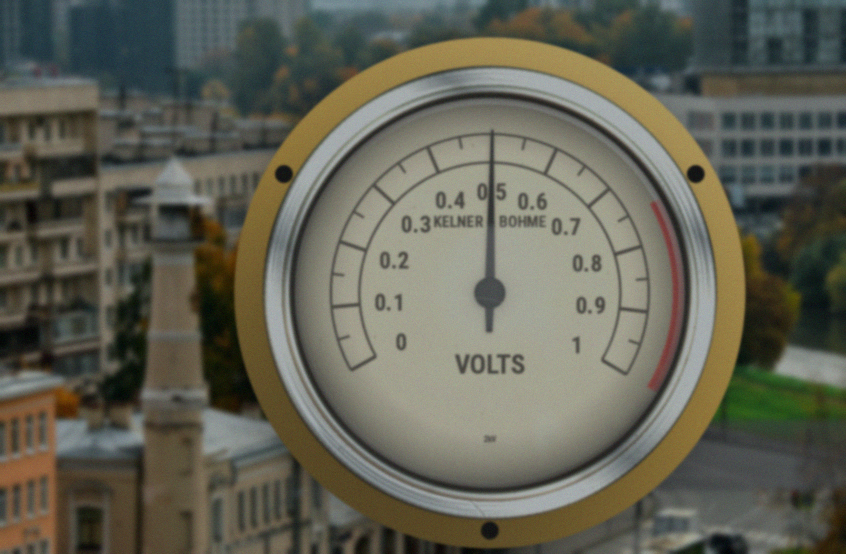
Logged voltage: 0.5,V
